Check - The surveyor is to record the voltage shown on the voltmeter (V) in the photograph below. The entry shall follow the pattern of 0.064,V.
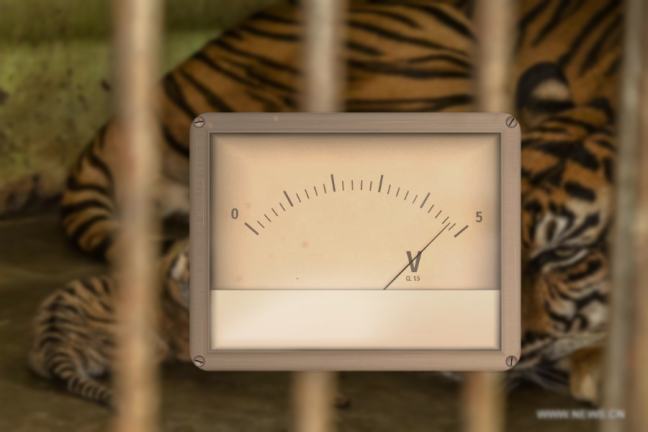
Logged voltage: 4.7,V
